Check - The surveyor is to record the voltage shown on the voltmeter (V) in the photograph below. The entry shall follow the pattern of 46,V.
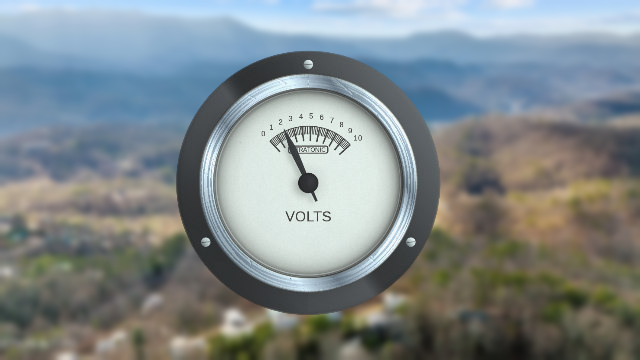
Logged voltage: 2,V
